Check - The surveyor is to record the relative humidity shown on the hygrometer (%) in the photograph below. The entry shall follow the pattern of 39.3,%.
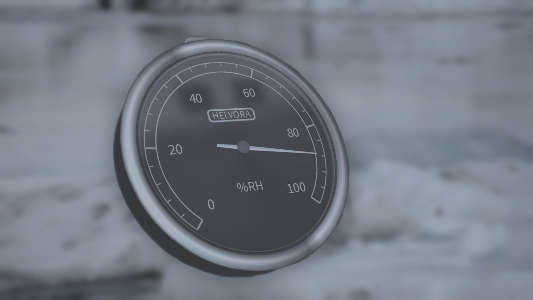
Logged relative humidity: 88,%
